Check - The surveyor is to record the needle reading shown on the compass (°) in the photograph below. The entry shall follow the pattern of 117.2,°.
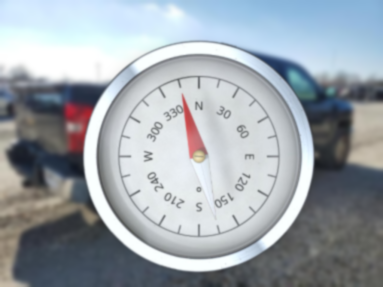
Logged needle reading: 345,°
